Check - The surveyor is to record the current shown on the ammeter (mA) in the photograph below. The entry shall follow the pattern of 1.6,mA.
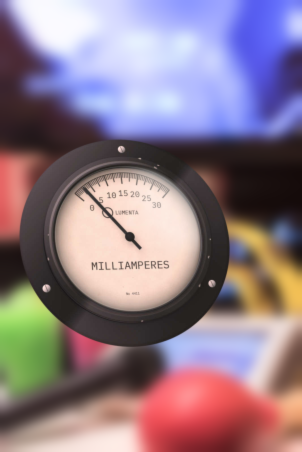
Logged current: 2.5,mA
